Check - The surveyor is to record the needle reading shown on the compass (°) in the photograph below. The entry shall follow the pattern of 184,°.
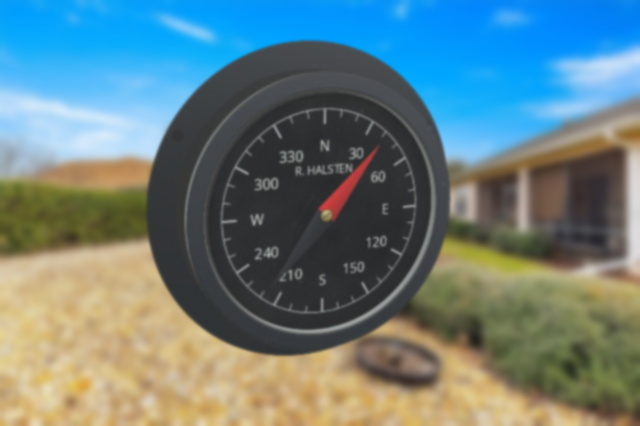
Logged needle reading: 40,°
